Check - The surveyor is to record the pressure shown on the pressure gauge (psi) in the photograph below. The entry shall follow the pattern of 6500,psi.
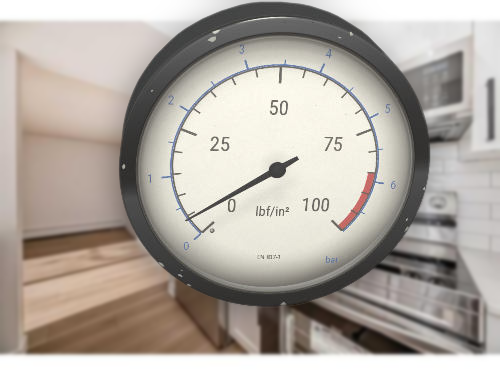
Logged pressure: 5,psi
